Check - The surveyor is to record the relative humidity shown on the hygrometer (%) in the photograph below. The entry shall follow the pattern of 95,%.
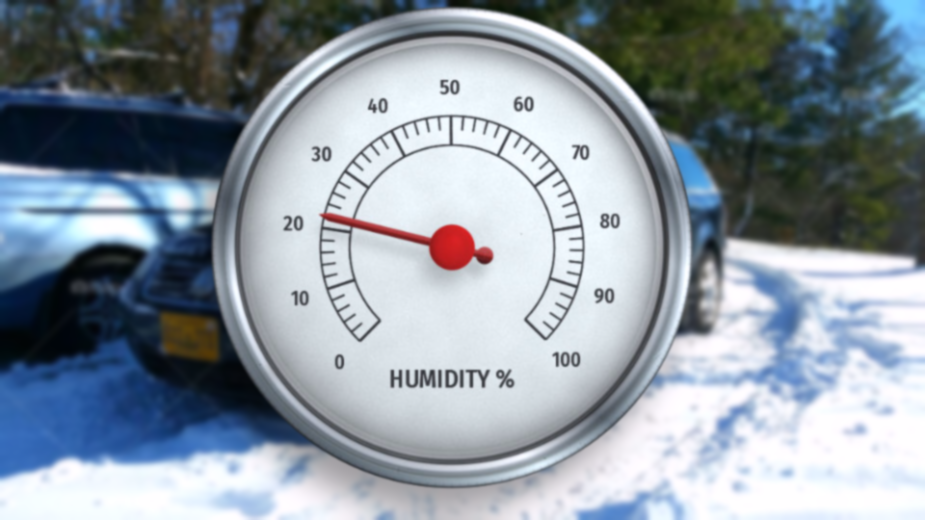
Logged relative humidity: 22,%
